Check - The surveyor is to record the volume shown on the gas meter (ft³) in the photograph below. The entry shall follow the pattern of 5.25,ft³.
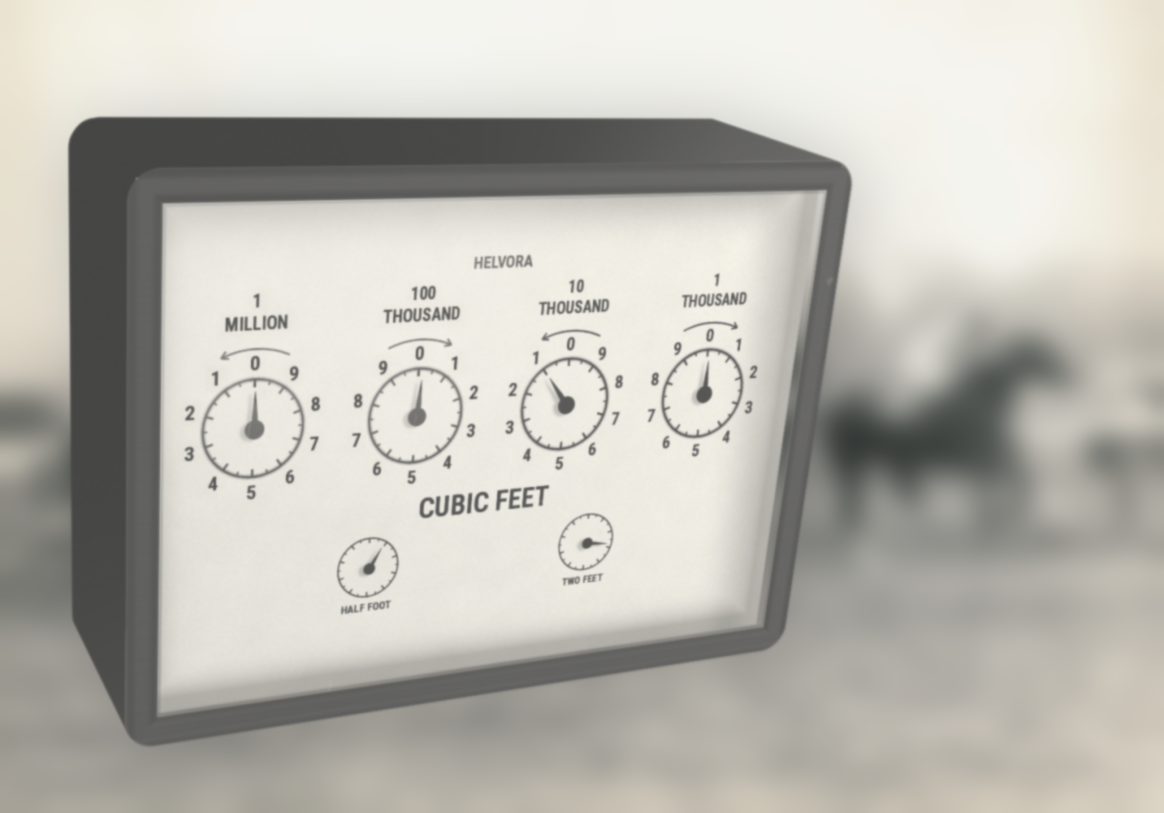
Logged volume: 1000,ft³
